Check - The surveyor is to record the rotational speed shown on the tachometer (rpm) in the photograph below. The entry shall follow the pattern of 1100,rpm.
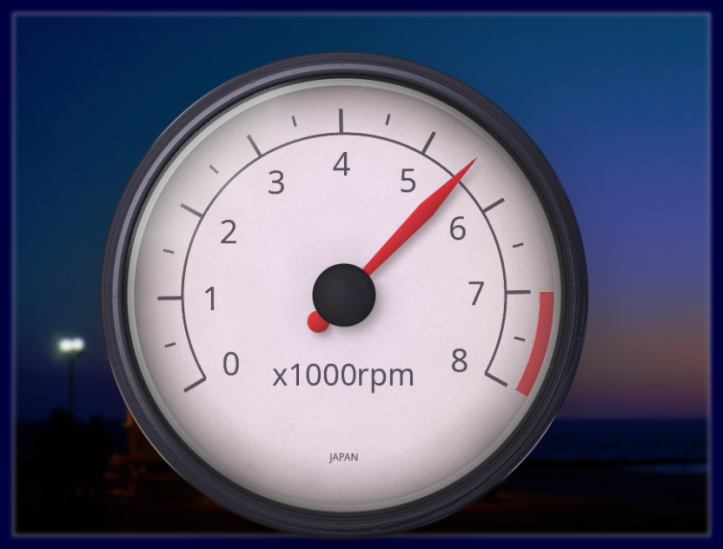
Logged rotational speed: 5500,rpm
